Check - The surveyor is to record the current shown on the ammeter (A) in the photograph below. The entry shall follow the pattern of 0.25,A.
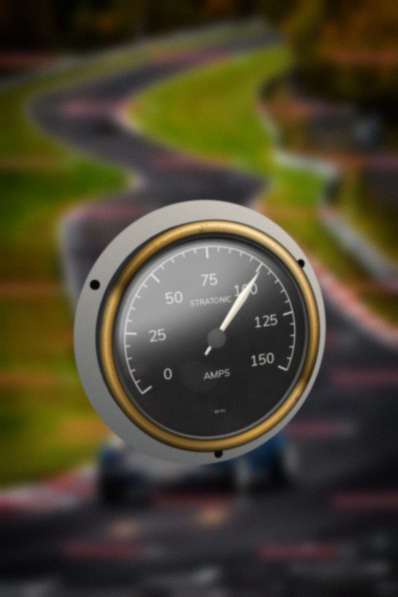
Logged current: 100,A
